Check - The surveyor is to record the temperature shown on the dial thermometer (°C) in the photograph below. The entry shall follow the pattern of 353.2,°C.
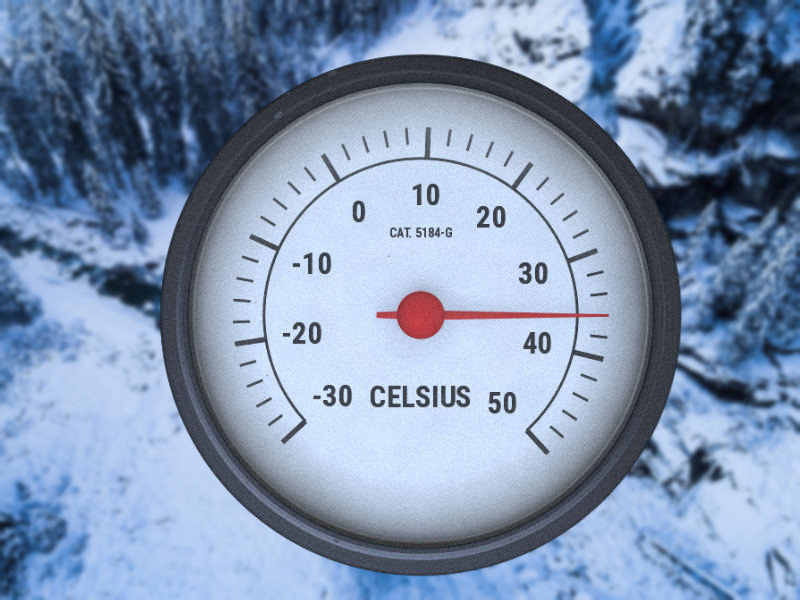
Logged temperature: 36,°C
